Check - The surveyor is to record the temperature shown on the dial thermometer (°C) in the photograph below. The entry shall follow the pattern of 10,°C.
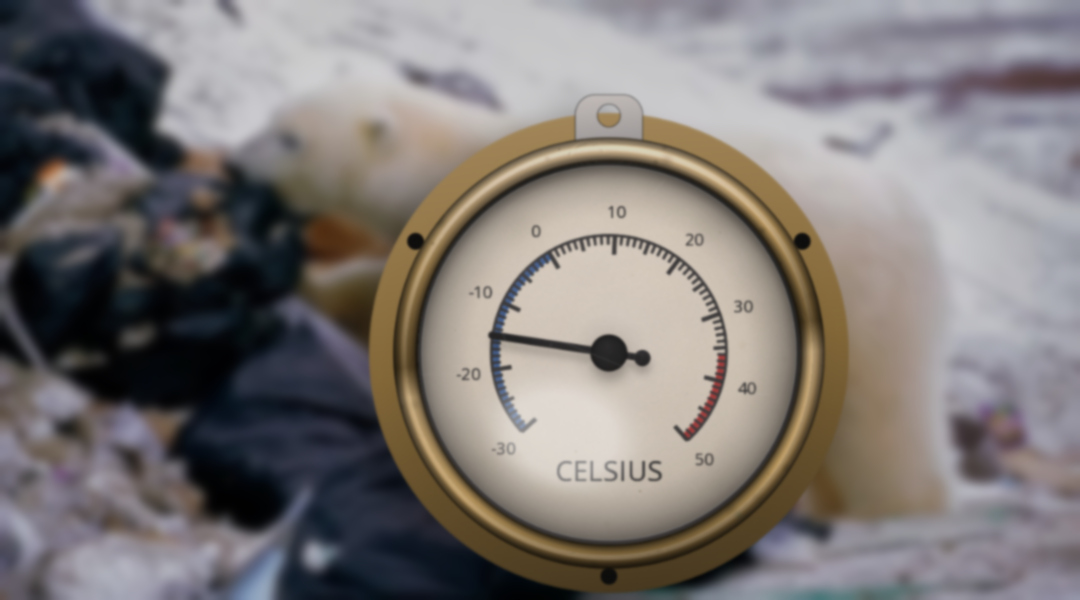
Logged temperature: -15,°C
